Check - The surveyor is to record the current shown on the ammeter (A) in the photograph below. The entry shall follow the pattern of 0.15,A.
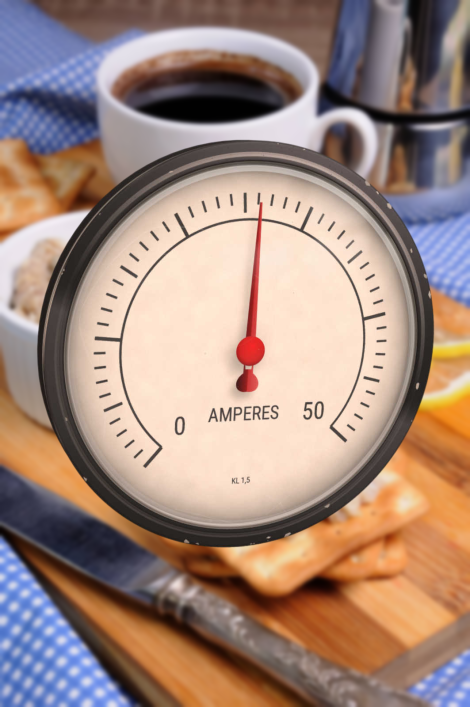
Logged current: 26,A
